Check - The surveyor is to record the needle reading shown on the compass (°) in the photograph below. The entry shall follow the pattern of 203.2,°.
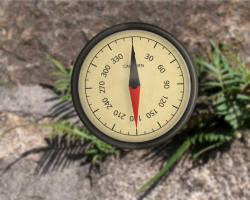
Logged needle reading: 180,°
